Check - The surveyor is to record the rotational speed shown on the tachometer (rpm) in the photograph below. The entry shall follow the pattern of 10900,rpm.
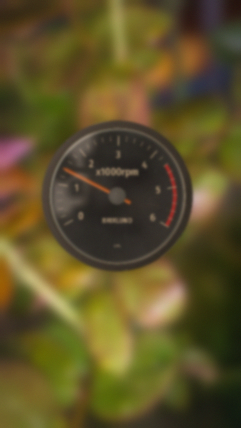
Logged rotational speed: 1400,rpm
